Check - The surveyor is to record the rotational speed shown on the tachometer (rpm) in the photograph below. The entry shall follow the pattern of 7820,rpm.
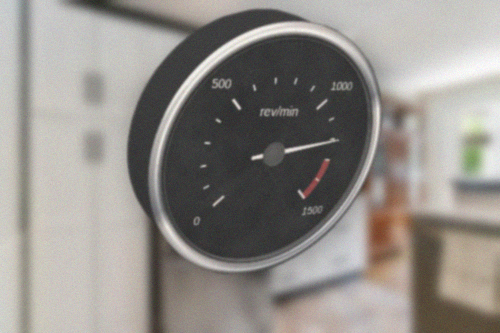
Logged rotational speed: 1200,rpm
